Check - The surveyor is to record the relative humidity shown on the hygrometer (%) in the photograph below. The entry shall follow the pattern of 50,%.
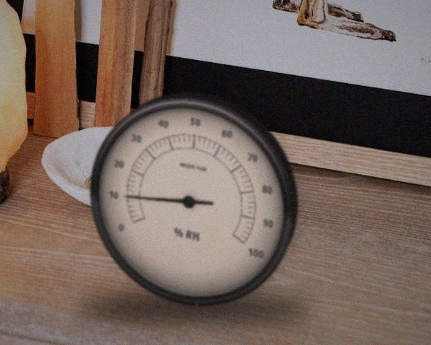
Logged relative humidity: 10,%
